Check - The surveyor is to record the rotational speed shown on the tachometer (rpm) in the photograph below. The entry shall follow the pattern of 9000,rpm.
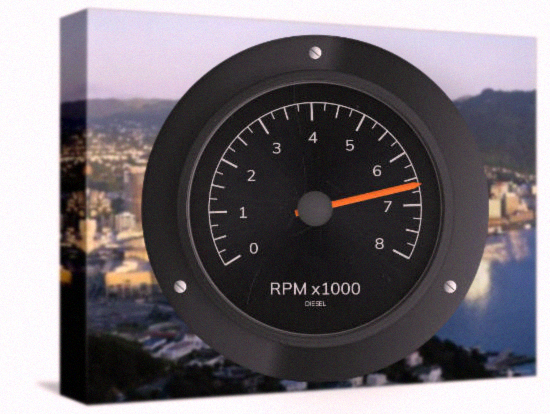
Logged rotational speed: 6625,rpm
